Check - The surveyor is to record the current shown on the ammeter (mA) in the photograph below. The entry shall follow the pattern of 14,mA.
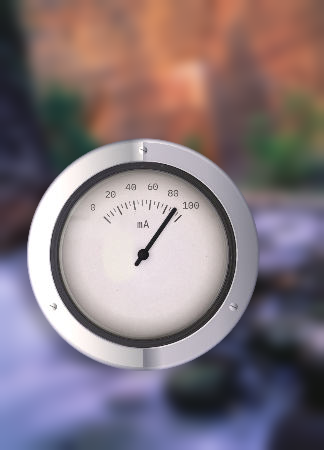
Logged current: 90,mA
